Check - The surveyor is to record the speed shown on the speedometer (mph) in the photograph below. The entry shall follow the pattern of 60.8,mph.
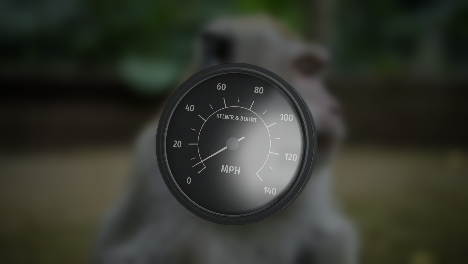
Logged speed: 5,mph
